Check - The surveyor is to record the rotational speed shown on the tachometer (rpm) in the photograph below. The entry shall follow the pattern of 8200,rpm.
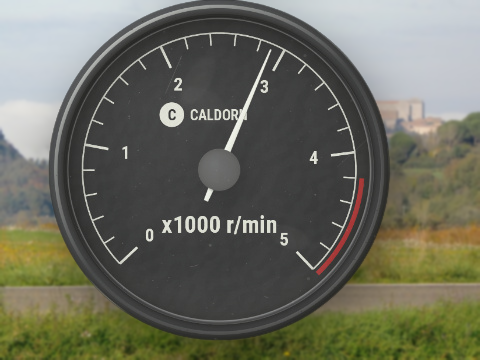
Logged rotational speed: 2900,rpm
